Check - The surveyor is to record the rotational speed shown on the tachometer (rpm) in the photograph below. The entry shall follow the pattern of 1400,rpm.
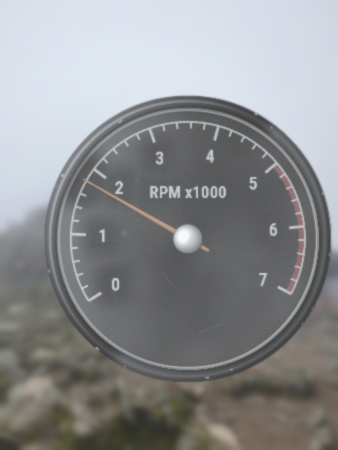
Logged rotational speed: 1800,rpm
